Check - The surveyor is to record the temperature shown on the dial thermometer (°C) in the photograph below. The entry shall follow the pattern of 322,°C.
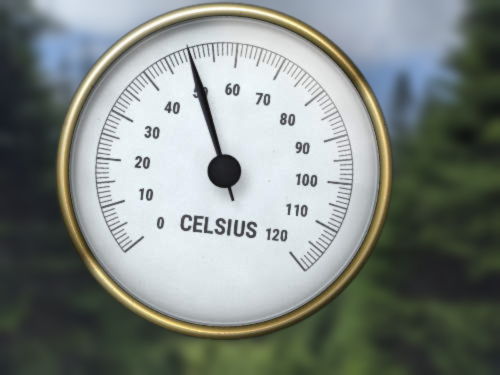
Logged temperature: 50,°C
